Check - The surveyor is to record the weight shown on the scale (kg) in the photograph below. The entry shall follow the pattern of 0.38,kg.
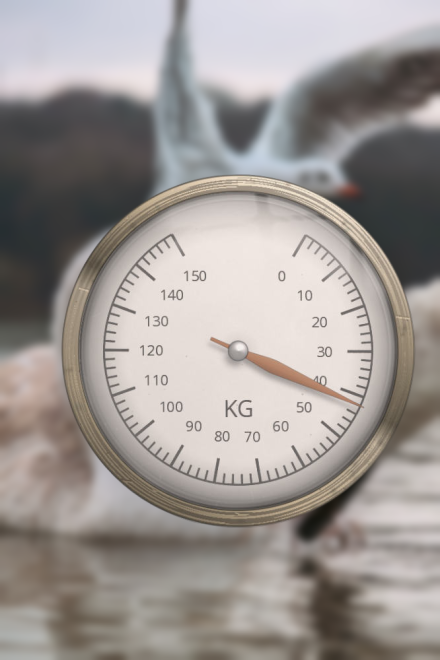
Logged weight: 42,kg
